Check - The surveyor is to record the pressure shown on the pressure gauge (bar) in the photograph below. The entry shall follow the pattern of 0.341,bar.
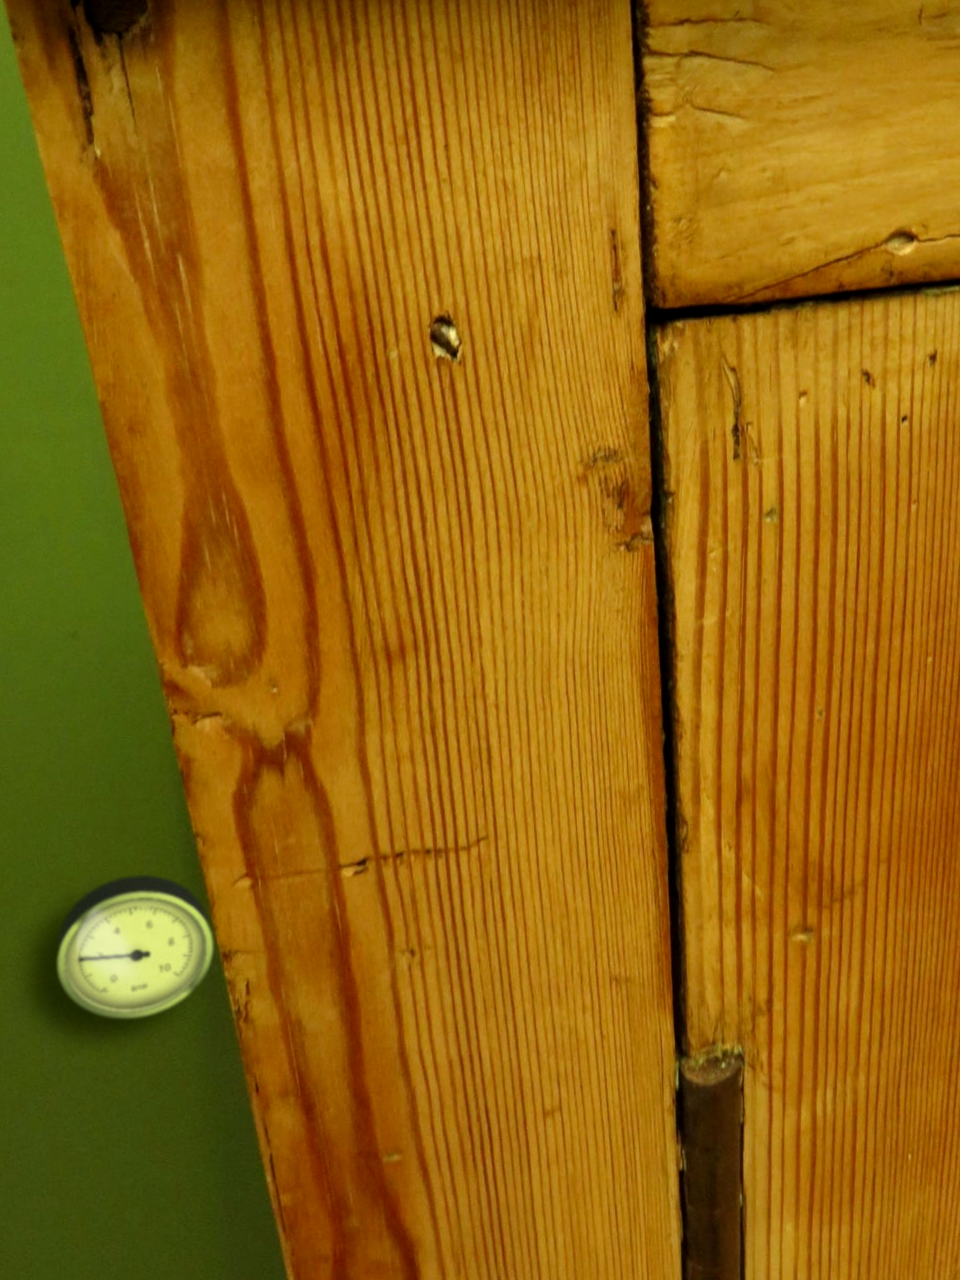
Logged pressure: 2,bar
